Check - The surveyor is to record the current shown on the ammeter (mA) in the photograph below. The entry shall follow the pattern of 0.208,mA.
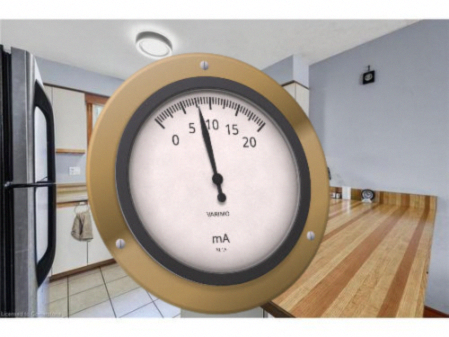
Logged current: 7.5,mA
